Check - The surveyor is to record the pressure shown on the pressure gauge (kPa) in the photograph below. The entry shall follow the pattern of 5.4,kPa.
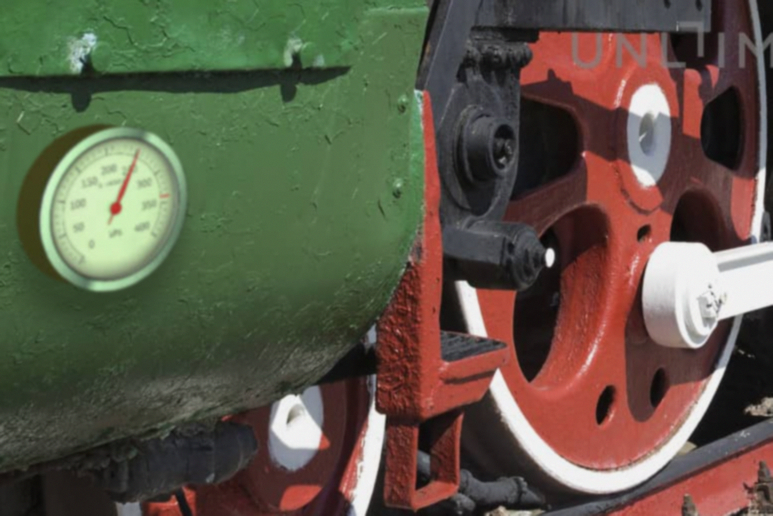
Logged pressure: 250,kPa
